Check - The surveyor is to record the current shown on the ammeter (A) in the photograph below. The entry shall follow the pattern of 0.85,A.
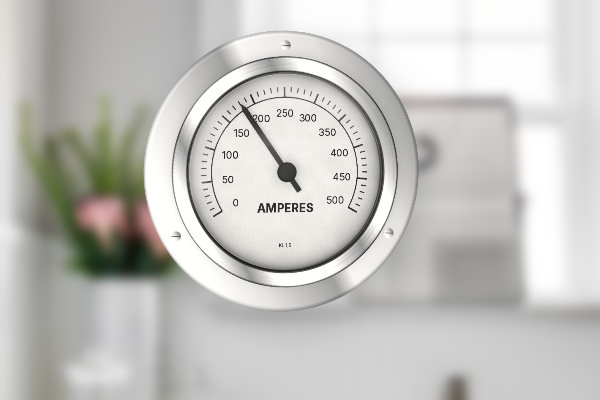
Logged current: 180,A
